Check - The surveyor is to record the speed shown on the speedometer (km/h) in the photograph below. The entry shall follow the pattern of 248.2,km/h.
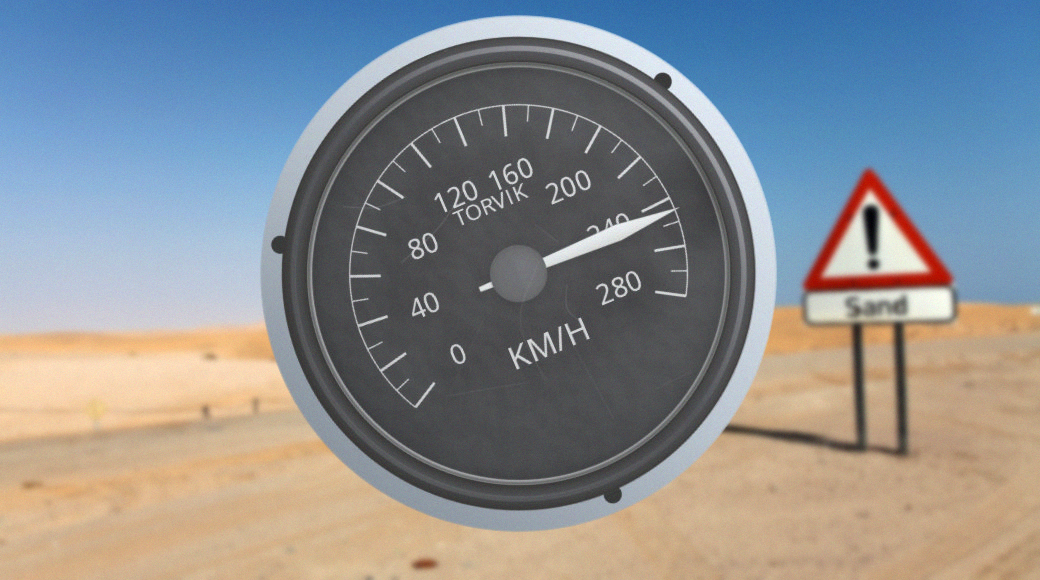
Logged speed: 245,km/h
